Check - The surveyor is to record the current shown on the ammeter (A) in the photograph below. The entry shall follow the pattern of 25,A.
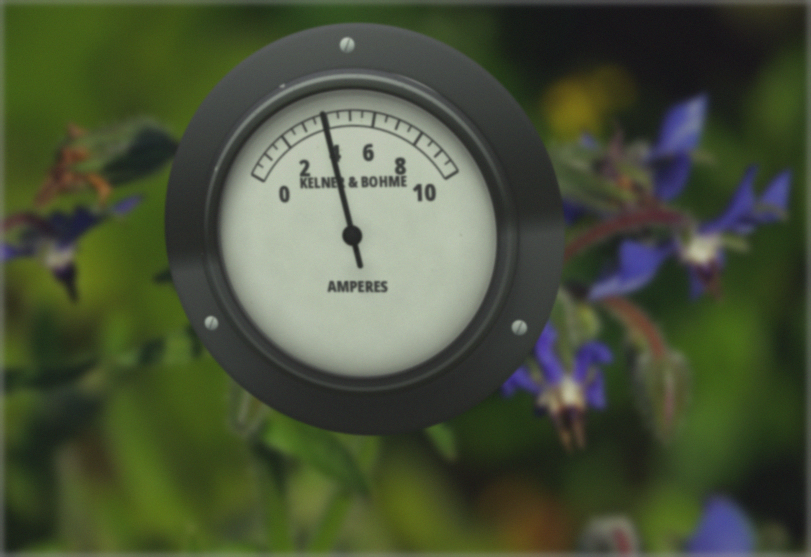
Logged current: 4,A
